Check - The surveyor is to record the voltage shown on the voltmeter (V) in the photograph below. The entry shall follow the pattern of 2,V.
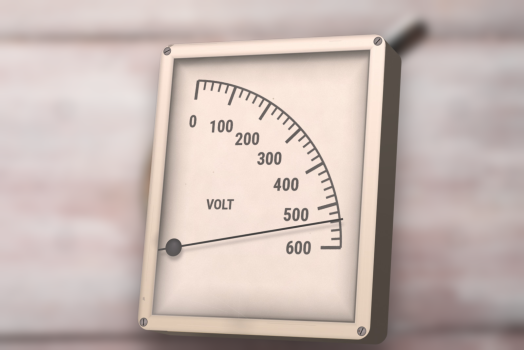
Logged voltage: 540,V
